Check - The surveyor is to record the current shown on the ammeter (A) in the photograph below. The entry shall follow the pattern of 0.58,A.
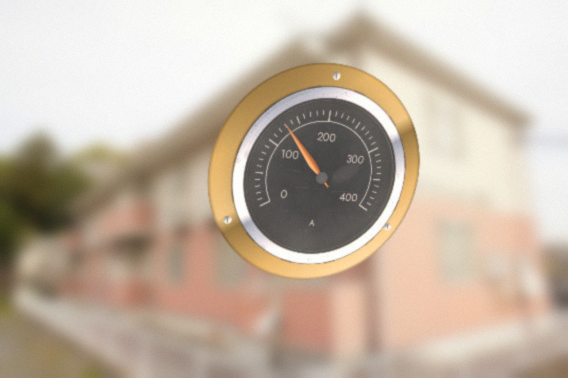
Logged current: 130,A
